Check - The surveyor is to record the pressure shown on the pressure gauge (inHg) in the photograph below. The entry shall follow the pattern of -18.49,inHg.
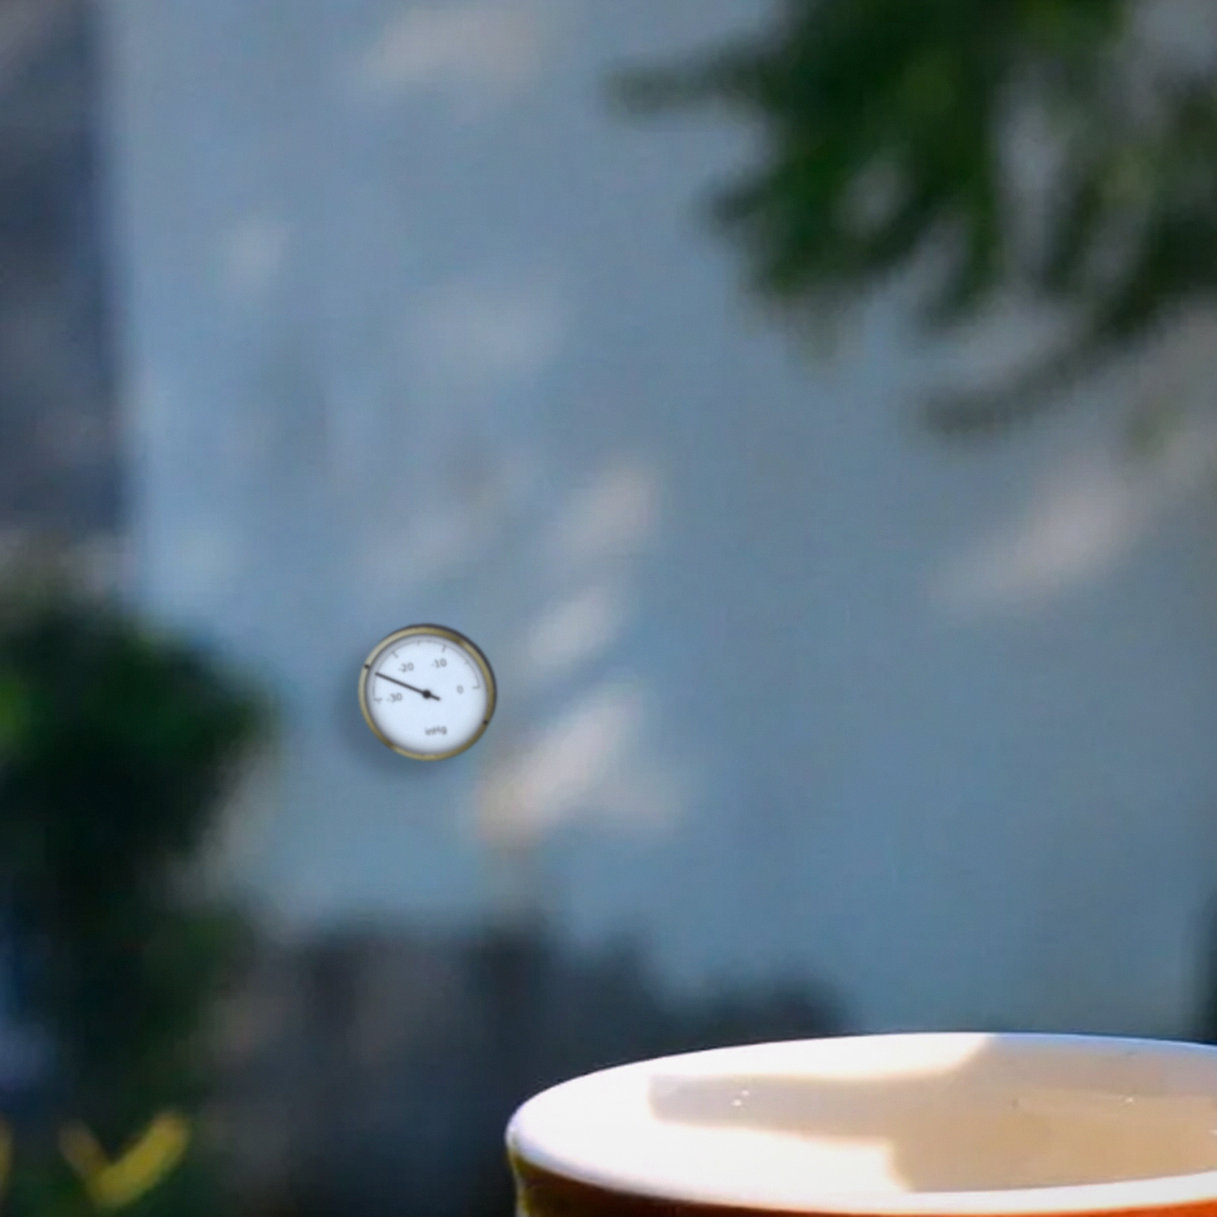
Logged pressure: -25,inHg
